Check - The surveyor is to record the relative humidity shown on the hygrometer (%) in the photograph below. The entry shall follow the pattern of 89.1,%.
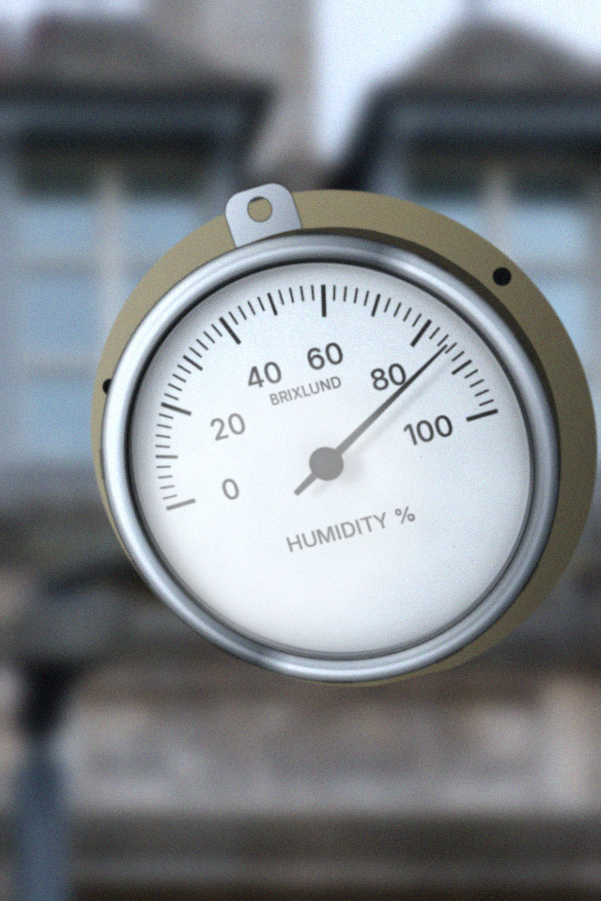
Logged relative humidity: 85,%
